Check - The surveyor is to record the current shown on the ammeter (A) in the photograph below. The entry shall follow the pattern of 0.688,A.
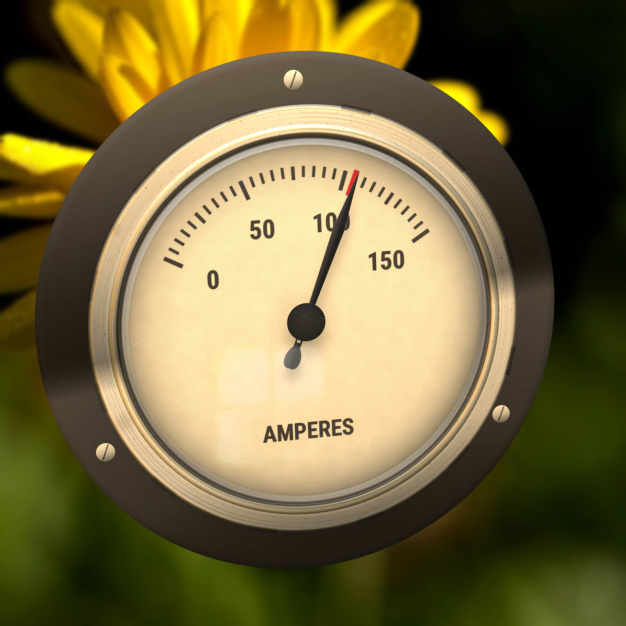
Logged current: 105,A
